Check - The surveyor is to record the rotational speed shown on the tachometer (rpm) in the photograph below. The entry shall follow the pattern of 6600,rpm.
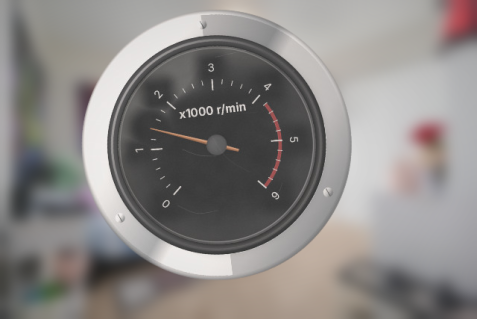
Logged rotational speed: 1400,rpm
